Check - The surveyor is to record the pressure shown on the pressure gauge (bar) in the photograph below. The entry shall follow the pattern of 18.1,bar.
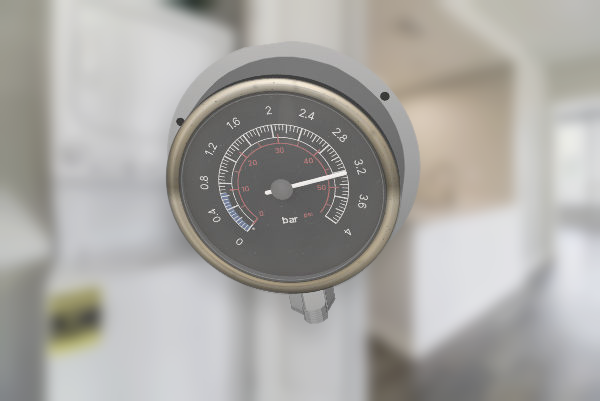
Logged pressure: 3.2,bar
